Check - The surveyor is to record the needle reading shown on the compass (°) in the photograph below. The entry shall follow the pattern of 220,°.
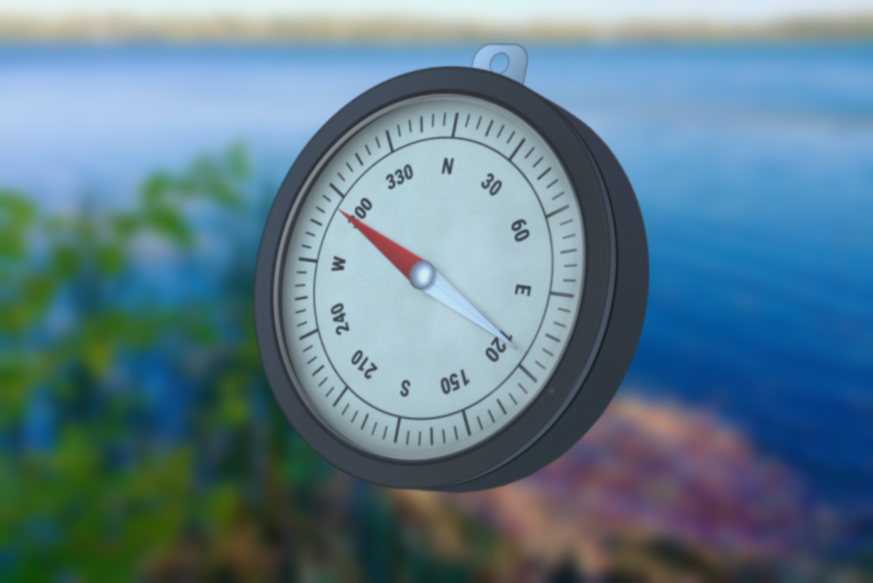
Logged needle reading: 295,°
